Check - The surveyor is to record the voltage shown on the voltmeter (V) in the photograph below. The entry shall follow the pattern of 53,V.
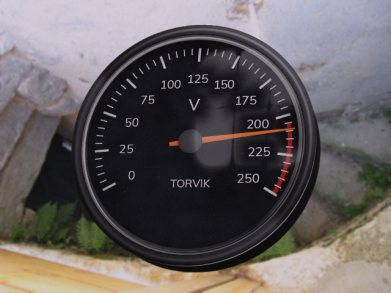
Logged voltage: 210,V
